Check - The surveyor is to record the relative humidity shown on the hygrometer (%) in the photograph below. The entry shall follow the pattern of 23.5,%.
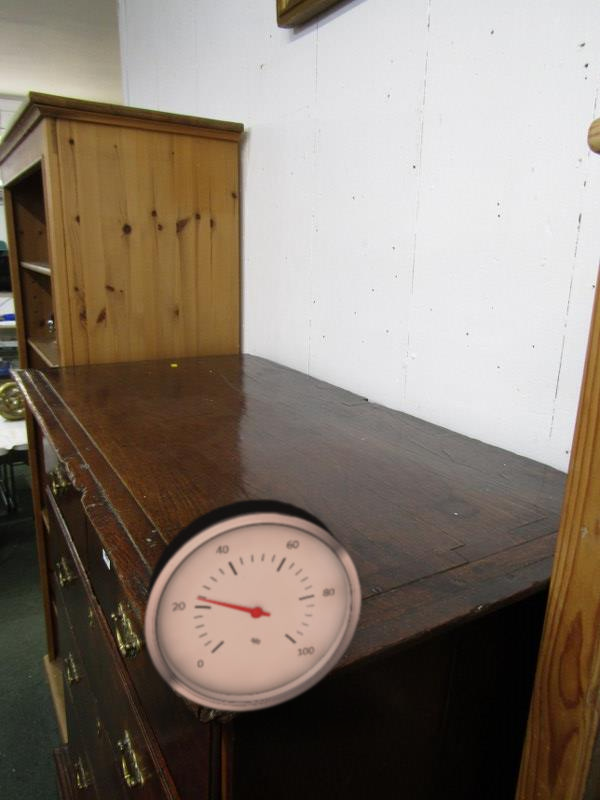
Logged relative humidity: 24,%
